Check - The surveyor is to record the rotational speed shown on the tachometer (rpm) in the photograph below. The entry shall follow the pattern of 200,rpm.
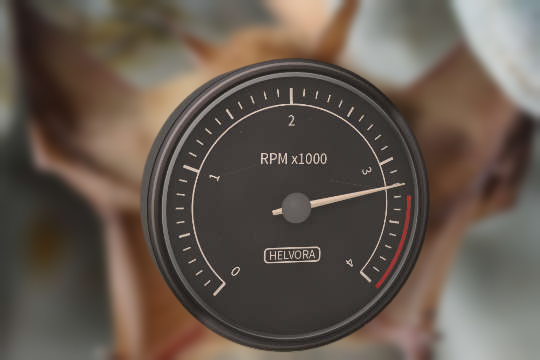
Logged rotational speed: 3200,rpm
